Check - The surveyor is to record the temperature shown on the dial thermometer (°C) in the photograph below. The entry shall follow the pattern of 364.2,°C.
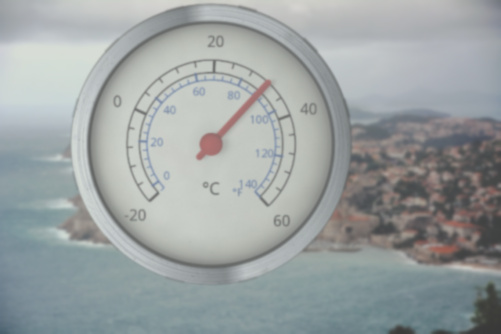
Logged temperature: 32,°C
